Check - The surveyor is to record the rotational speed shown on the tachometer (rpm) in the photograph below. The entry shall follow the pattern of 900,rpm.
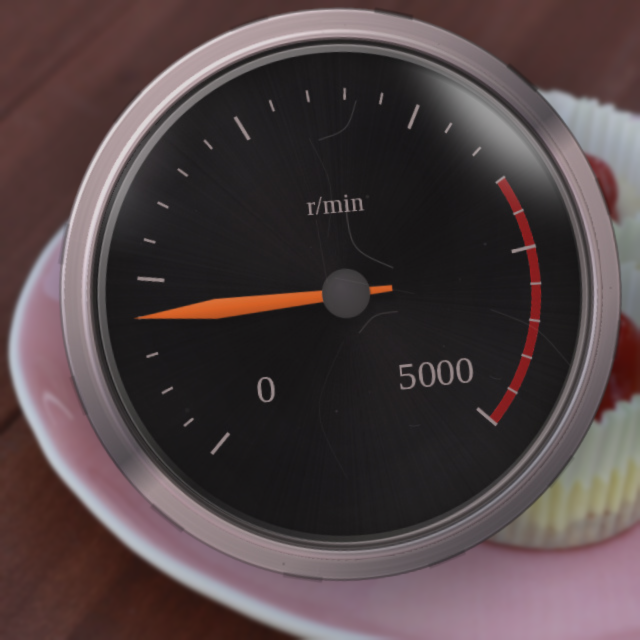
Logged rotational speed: 800,rpm
